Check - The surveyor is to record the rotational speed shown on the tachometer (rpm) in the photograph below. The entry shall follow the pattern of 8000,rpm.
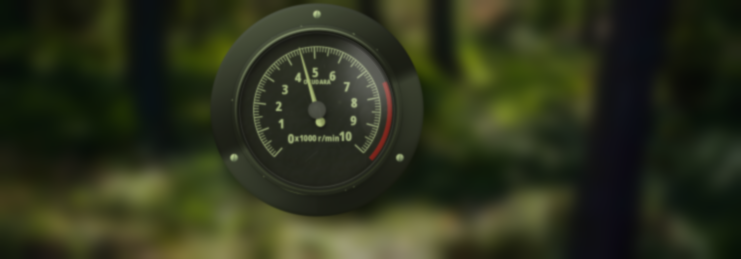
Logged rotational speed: 4500,rpm
